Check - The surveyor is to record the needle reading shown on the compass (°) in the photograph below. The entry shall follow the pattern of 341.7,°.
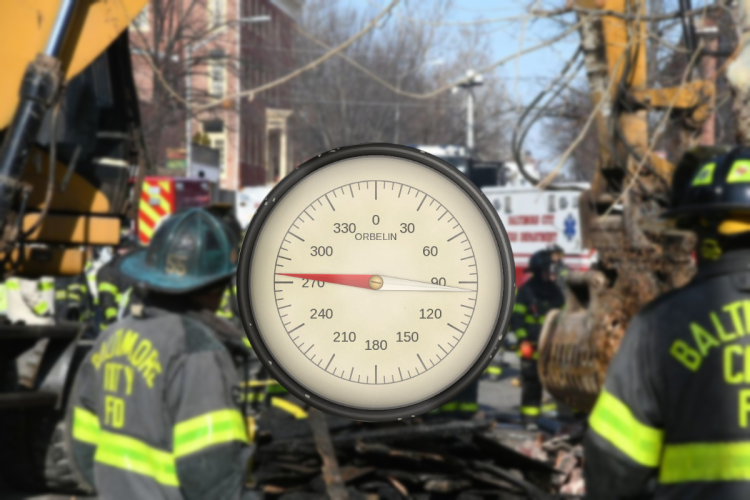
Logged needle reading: 275,°
